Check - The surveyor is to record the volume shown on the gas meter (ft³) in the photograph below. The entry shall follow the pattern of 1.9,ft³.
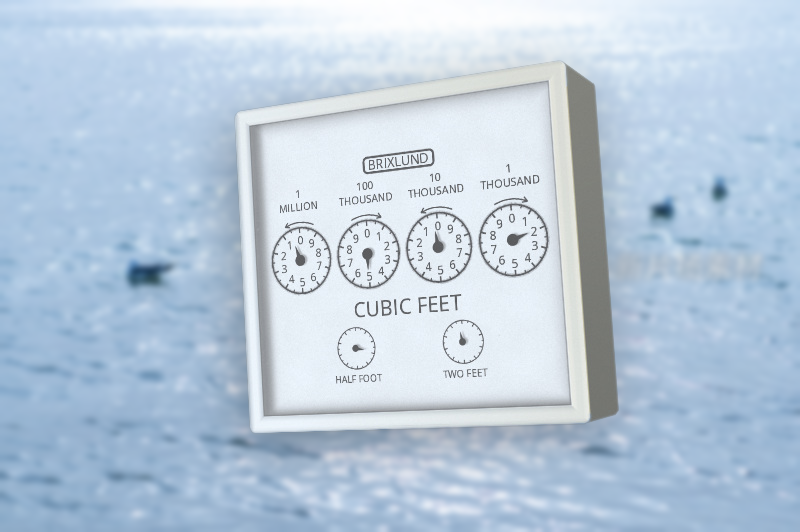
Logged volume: 50200,ft³
